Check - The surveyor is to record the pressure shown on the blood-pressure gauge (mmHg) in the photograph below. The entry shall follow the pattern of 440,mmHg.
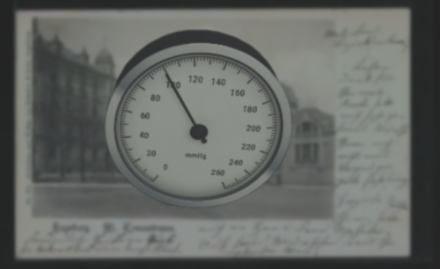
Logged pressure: 100,mmHg
